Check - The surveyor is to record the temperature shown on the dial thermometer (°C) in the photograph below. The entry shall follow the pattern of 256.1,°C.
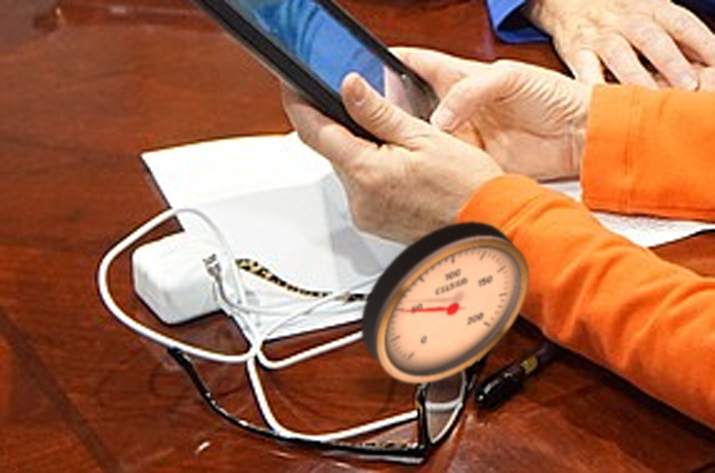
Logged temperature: 50,°C
